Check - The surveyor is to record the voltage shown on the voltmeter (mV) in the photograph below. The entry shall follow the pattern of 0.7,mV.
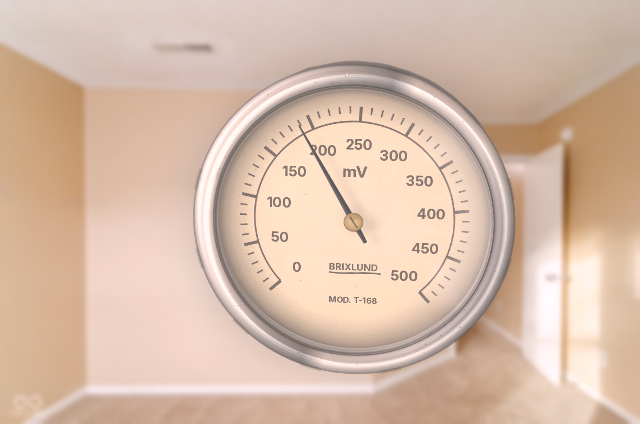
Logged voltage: 190,mV
